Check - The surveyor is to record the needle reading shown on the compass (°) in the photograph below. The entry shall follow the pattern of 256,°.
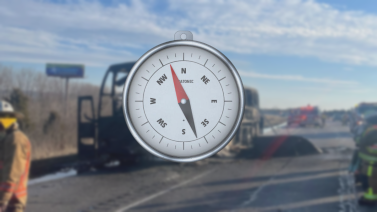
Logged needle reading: 340,°
